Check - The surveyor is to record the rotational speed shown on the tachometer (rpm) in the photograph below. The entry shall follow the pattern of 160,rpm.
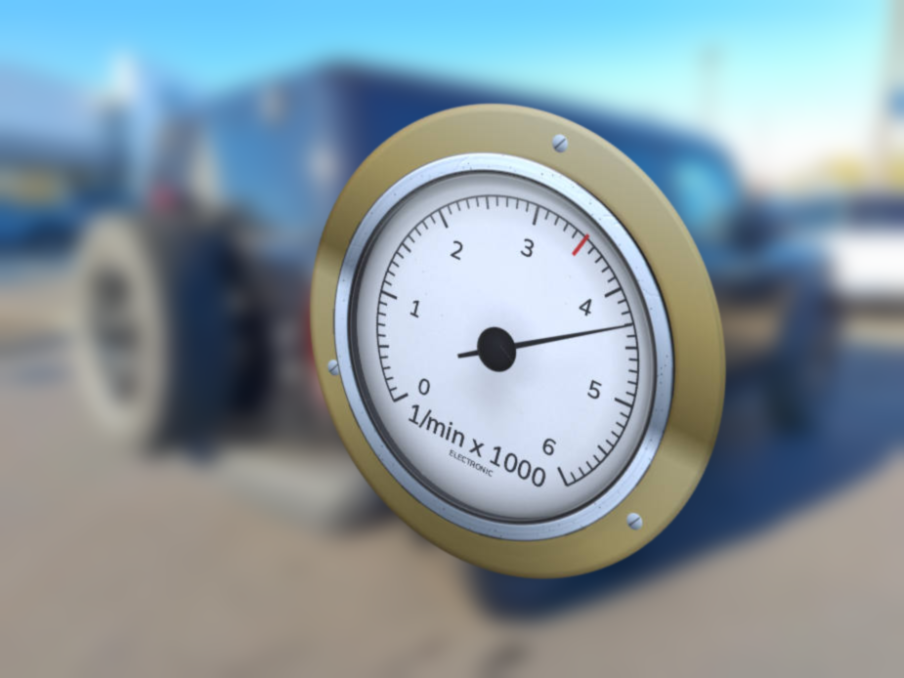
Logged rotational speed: 4300,rpm
